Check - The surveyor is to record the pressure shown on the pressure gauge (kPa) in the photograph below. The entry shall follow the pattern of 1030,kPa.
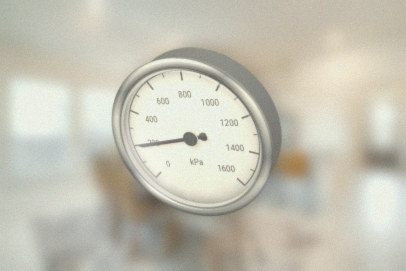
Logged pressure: 200,kPa
